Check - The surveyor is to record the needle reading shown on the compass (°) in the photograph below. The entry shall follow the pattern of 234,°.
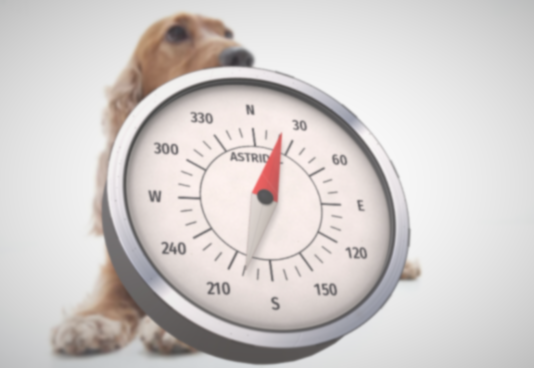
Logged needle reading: 20,°
